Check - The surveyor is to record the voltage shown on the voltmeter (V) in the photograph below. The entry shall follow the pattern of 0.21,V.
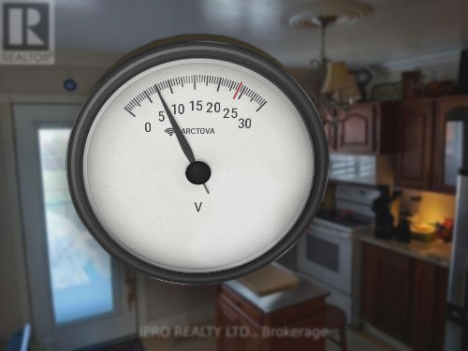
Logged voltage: 7.5,V
